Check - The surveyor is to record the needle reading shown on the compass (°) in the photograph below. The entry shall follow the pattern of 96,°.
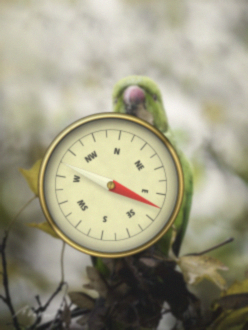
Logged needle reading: 105,°
